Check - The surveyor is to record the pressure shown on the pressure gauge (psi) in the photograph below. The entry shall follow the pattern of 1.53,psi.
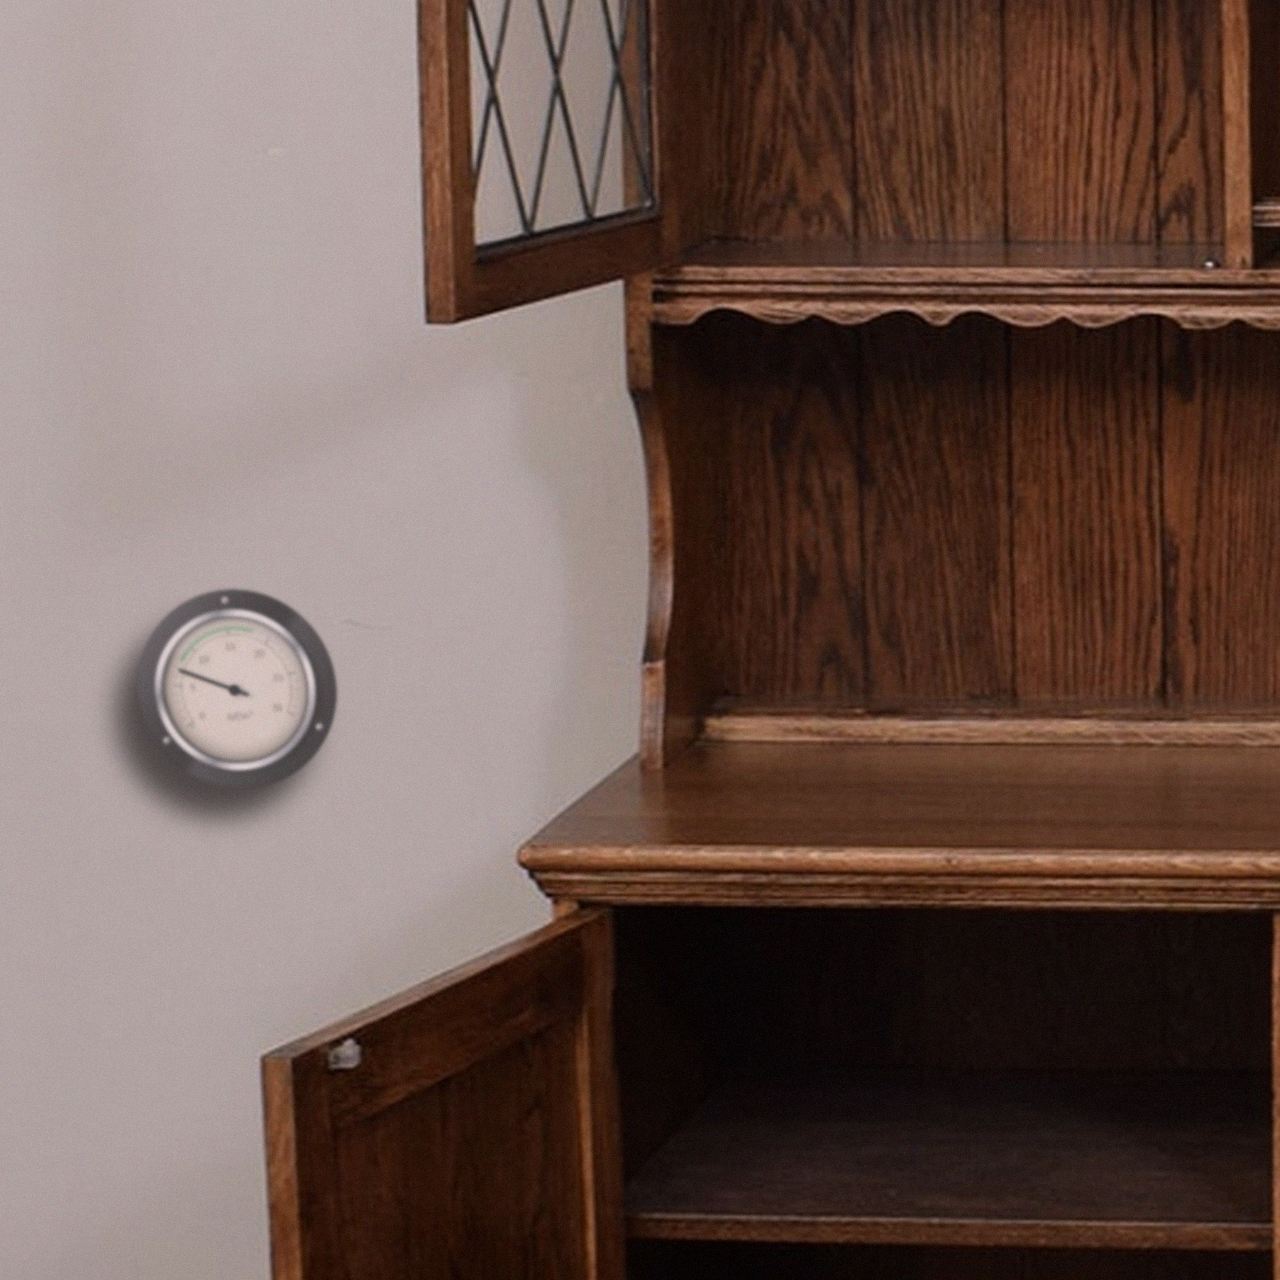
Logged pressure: 7,psi
